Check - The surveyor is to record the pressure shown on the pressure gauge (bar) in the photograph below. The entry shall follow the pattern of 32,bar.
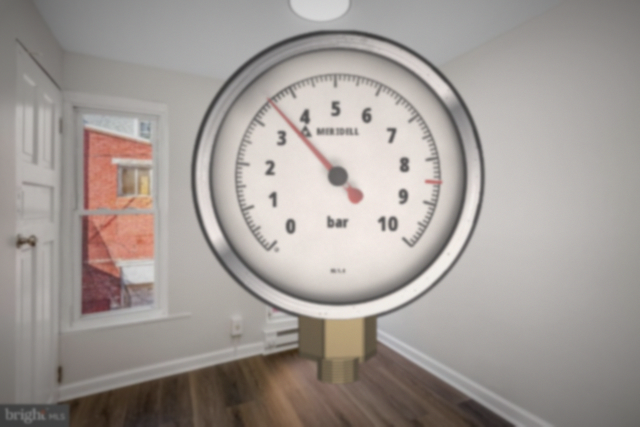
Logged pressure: 3.5,bar
